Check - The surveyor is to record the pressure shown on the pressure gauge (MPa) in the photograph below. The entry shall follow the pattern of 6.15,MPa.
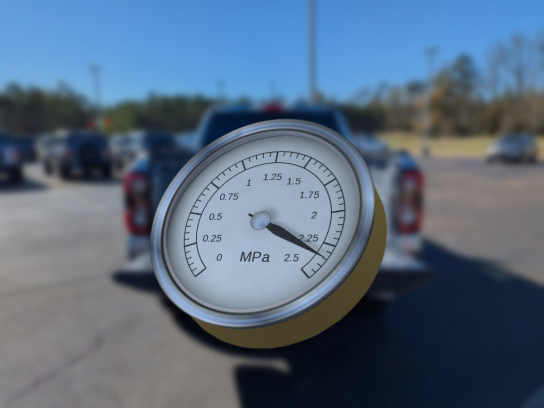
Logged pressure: 2.35,MPa
